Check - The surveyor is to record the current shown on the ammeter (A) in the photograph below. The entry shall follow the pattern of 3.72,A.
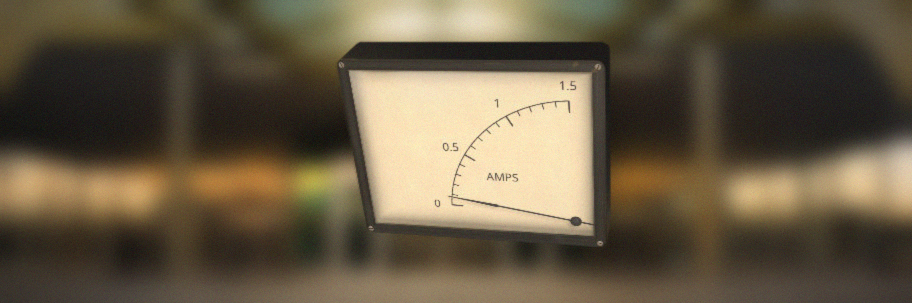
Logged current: 0.1,A
